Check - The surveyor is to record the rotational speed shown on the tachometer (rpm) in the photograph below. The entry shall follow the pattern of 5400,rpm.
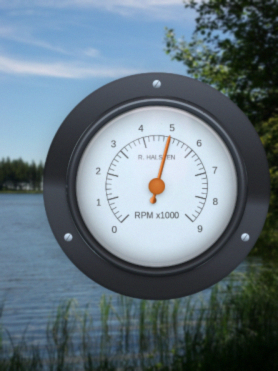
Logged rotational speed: 5000,rpm
